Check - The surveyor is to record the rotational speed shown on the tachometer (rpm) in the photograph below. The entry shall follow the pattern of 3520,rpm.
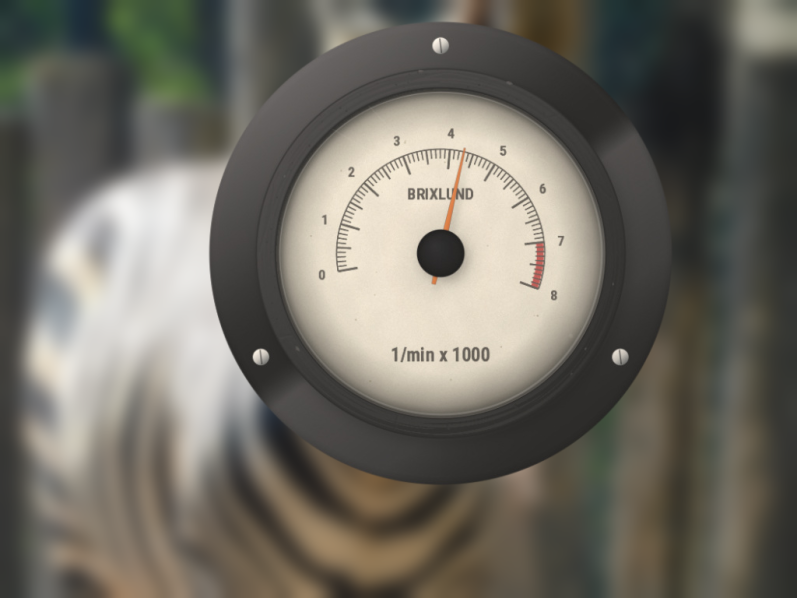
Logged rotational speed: 4300,rpm
